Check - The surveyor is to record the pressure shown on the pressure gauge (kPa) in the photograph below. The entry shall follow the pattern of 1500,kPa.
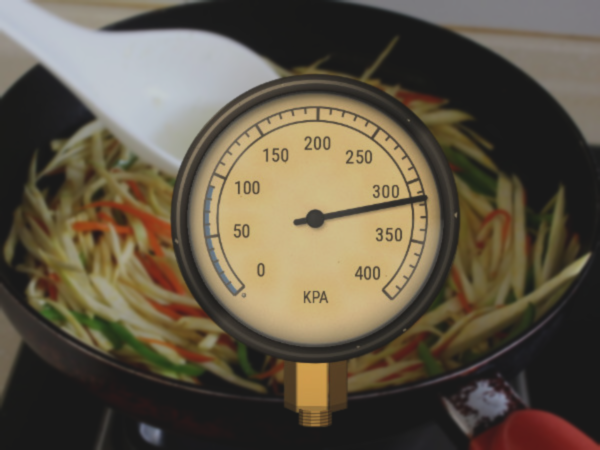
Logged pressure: 315,kPa
